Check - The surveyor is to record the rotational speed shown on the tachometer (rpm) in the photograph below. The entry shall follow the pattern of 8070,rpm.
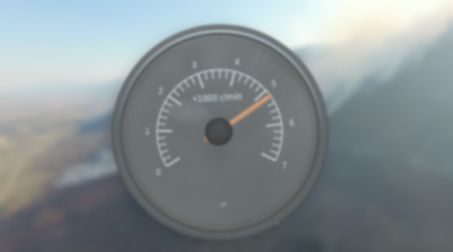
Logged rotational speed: 5200,rpm
